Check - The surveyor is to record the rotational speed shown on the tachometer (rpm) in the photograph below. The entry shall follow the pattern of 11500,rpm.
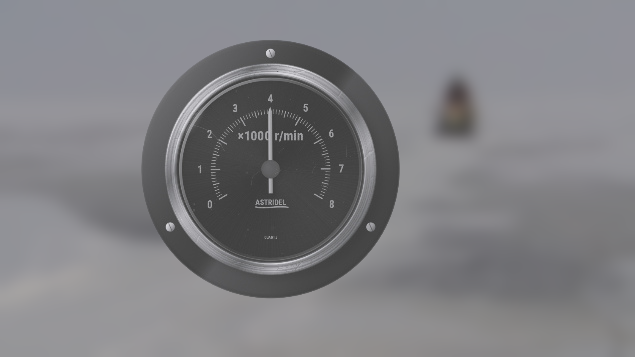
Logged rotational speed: 4000,rpm
